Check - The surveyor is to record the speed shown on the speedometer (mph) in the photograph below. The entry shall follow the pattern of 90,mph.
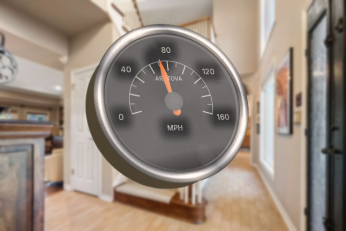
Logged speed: 70,mph
